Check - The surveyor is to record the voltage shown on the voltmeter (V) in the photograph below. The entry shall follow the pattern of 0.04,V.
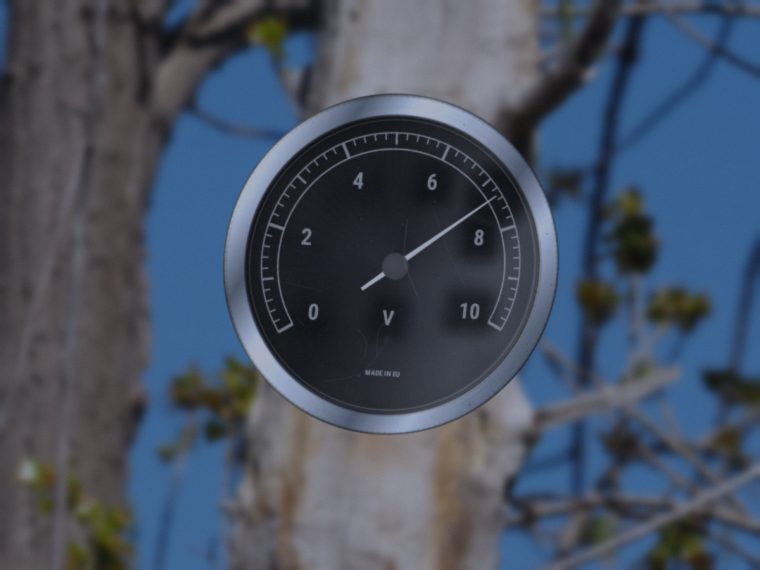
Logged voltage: 7.3,V
